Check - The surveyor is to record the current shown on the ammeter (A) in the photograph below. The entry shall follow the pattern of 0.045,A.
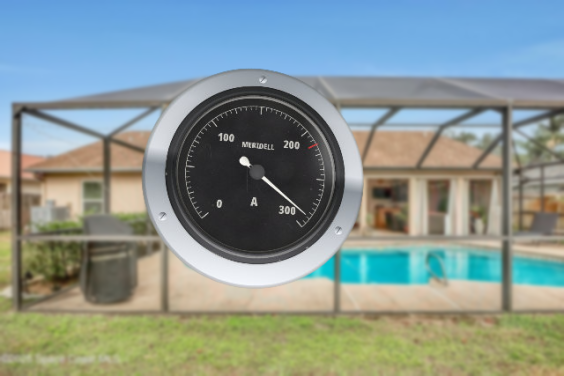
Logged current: 290,A
